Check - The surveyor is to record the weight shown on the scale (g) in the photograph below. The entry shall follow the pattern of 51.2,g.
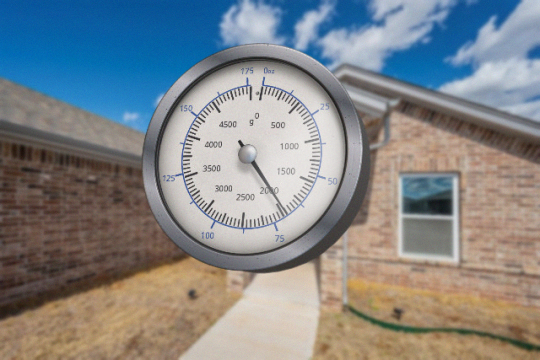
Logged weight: 1950,g
